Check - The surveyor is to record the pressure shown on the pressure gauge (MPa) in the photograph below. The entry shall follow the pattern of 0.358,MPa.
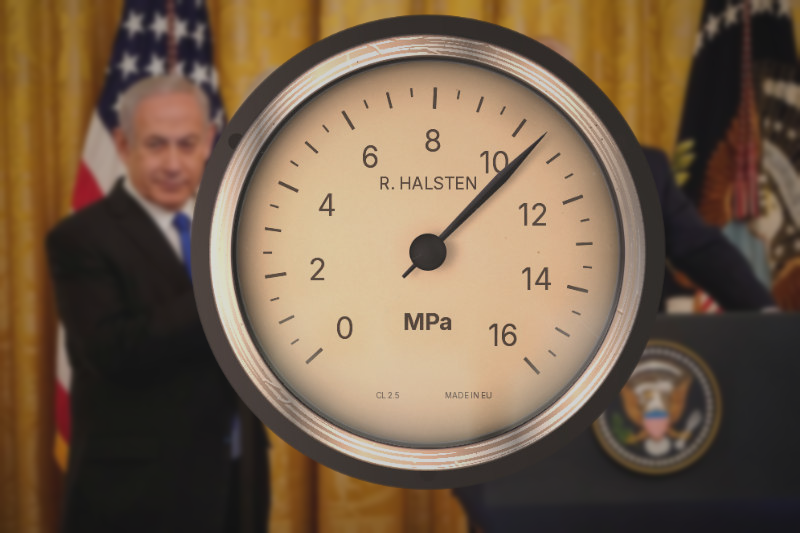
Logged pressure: 10.5,MPa
